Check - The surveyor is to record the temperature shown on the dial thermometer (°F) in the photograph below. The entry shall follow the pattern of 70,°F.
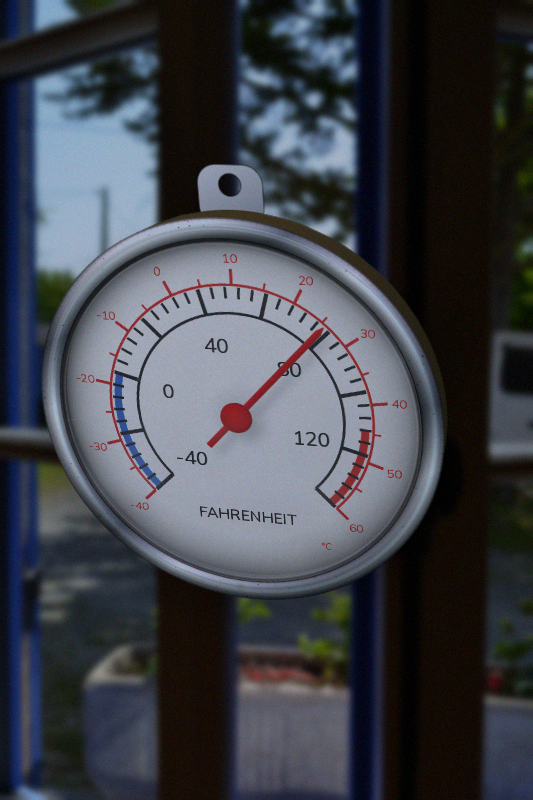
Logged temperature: 78,°F
